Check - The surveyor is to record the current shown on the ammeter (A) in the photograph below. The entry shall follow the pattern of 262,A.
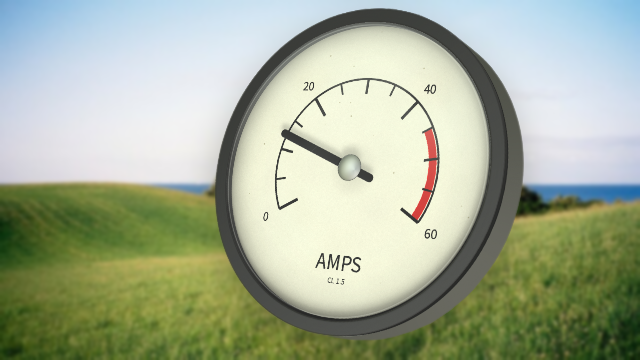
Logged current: 12.5,A
